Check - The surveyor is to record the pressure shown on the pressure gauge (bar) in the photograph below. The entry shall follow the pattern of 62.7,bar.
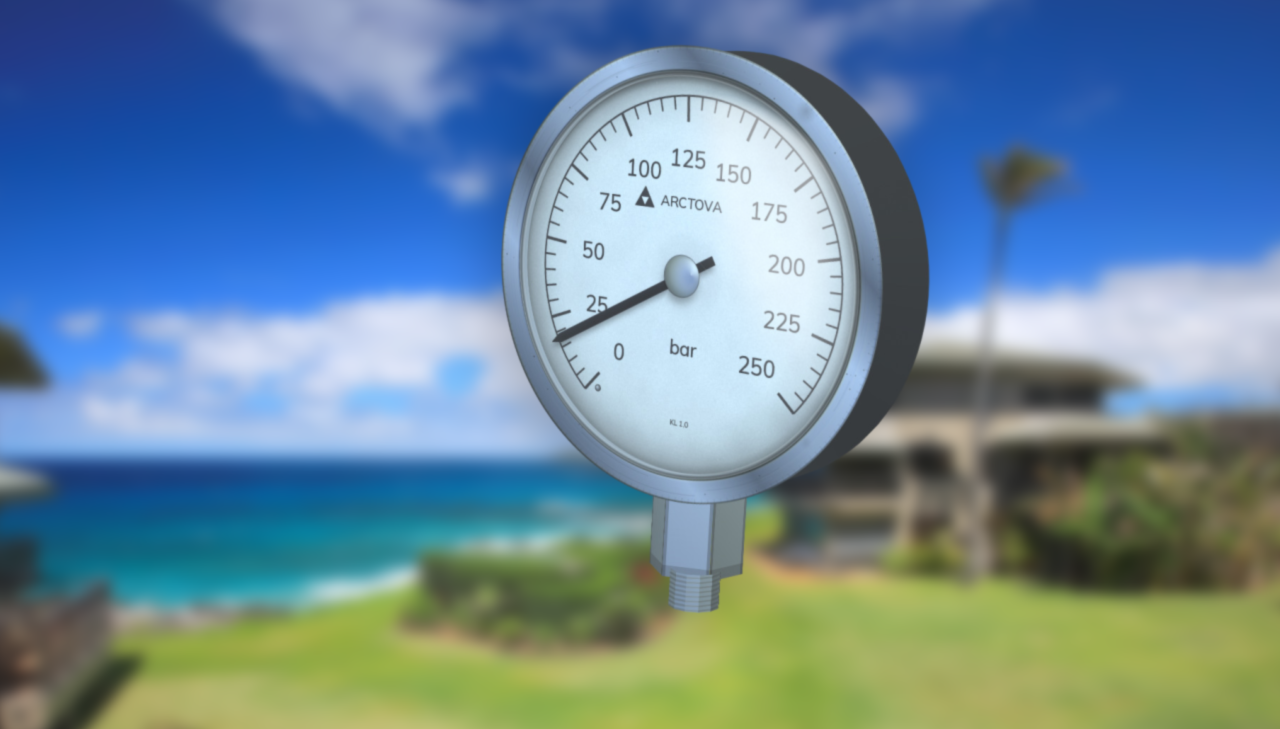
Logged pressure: 17.5,bar
